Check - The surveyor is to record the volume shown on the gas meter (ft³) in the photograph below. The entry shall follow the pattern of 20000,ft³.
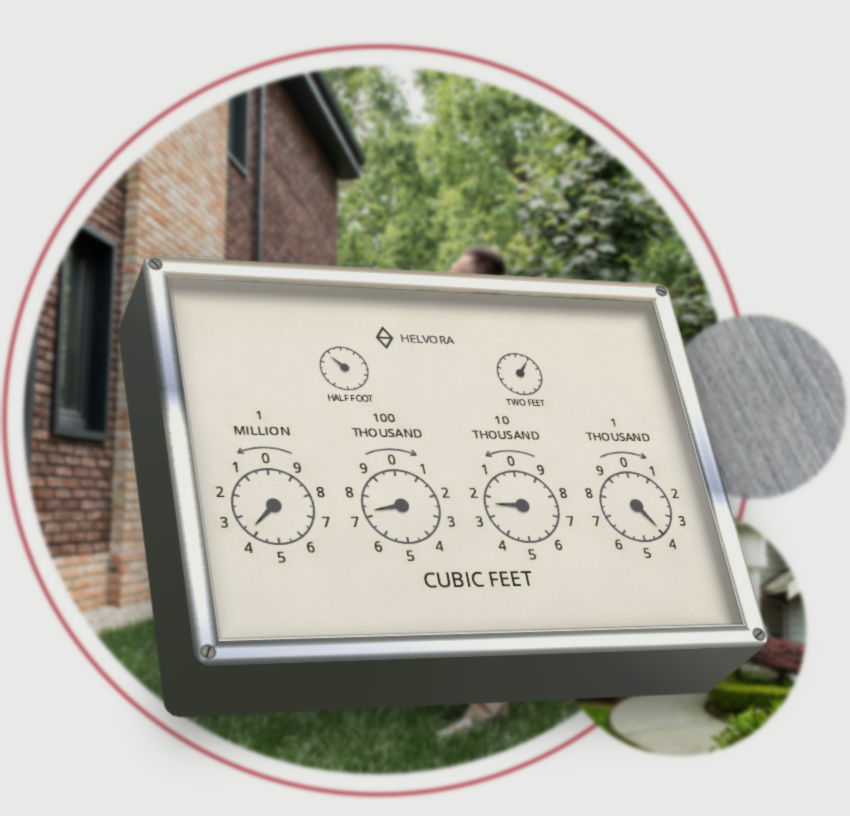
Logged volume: 372400,ft³
